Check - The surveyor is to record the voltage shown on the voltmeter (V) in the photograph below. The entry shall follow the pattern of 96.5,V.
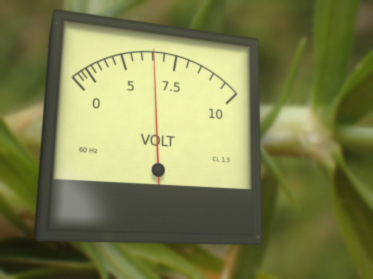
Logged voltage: 6.5,V
